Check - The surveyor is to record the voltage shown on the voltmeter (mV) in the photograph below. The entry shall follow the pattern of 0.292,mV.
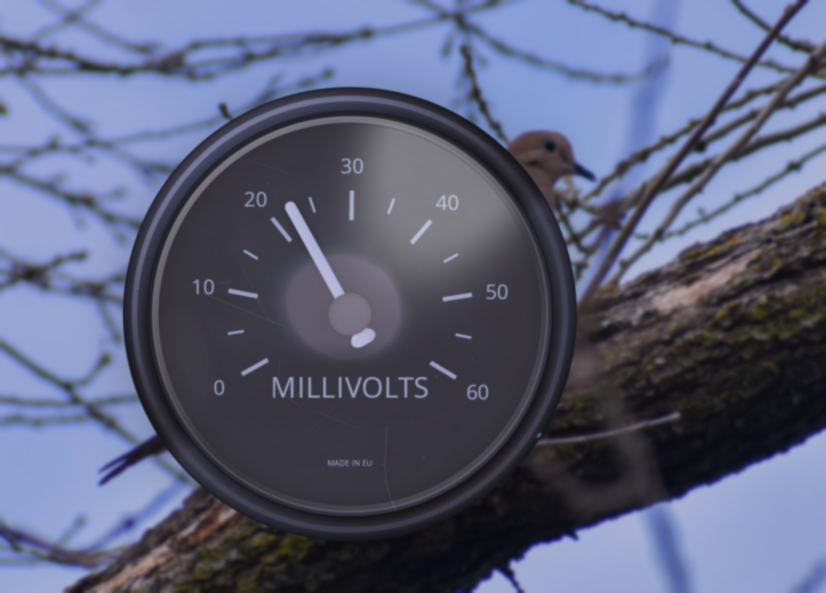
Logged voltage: 22.5,mV
